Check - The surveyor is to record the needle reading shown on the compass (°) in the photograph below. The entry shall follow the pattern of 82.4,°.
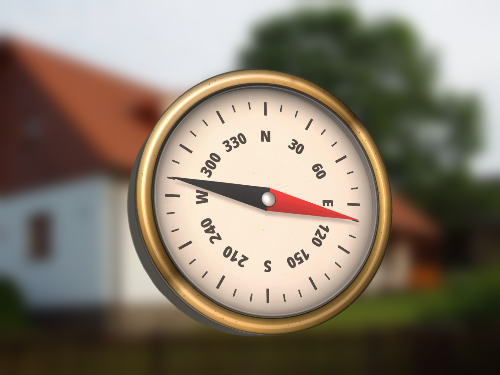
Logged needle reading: 100,°
